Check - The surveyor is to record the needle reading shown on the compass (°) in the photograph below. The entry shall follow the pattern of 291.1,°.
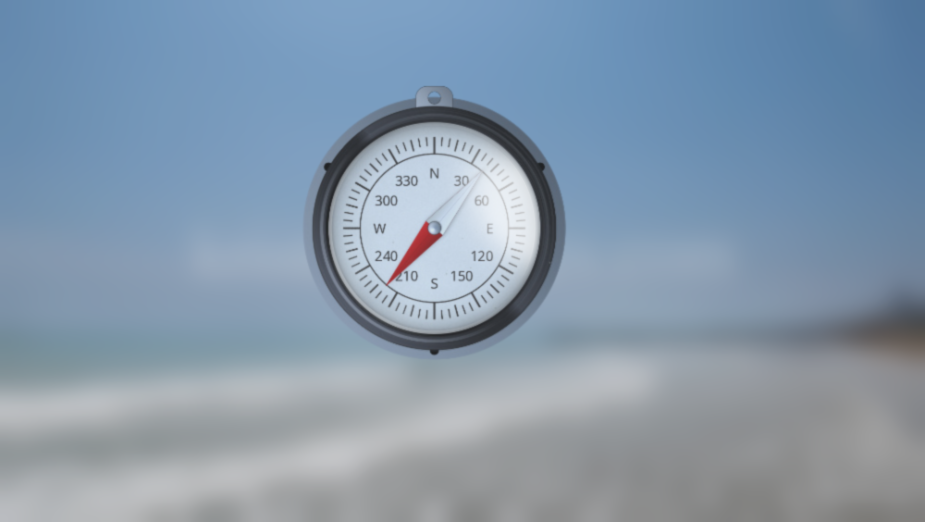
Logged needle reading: 220,°
